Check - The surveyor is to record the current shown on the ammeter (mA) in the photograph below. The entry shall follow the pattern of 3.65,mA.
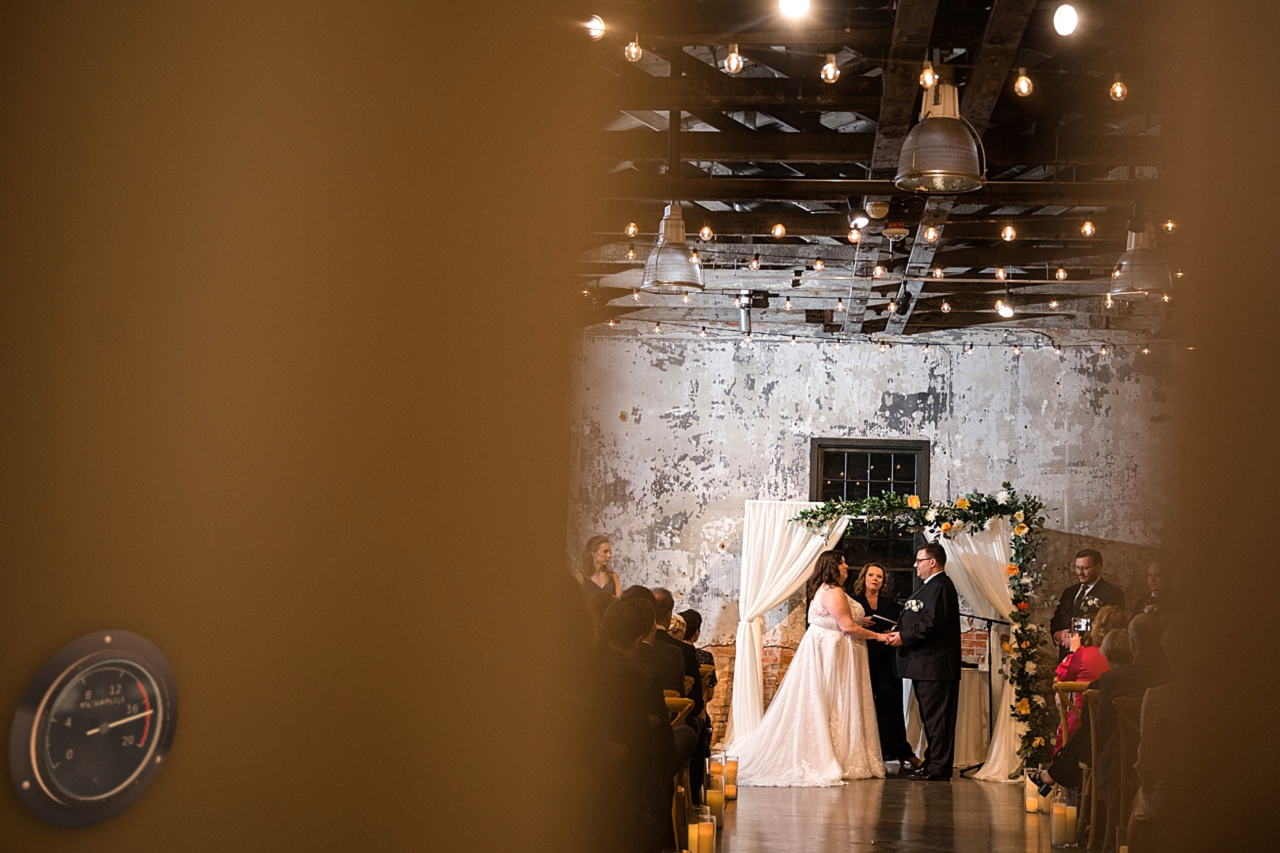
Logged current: 17,mA
